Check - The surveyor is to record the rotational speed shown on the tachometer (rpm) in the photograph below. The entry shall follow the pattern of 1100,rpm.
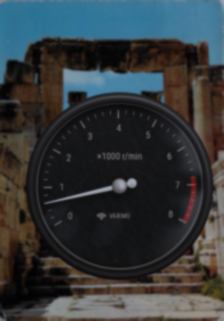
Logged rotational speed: 600,rpm
